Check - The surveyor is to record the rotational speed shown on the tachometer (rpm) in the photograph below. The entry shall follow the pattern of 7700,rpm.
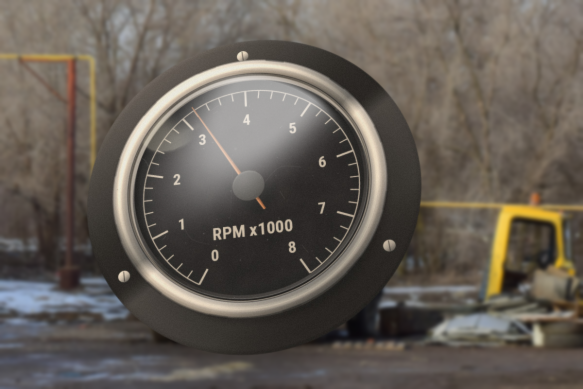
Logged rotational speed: 3200,rpm
